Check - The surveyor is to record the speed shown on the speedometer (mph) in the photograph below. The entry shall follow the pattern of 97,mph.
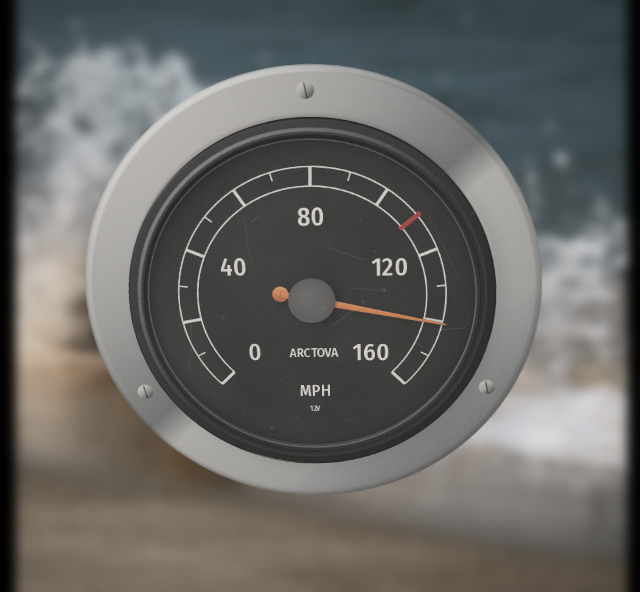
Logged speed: 140,mph
